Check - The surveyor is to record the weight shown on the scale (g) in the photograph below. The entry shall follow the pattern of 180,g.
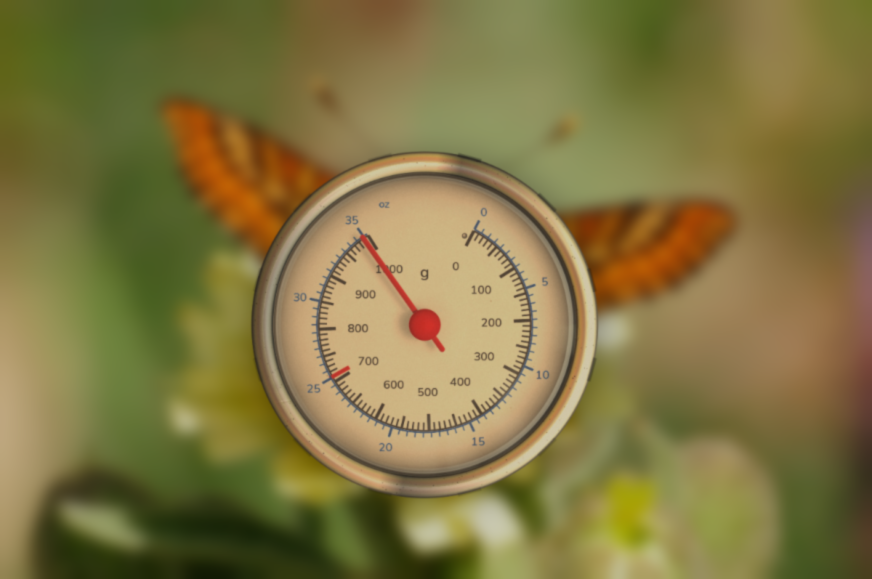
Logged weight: 990,g
